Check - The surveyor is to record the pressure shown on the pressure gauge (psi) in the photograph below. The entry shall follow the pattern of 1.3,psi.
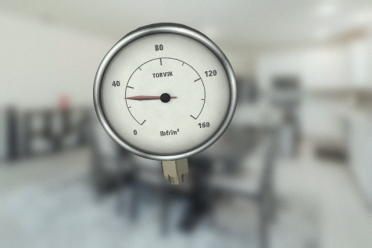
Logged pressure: 30,psi
